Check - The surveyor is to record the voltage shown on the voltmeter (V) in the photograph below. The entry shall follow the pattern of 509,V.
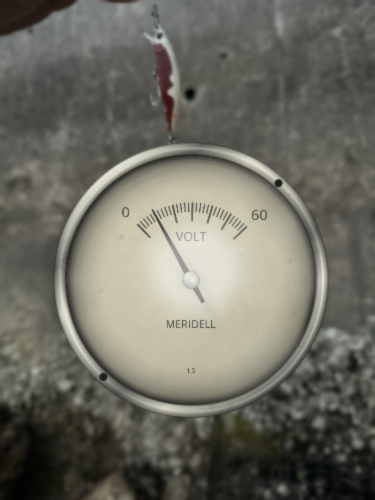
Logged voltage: 10,V
